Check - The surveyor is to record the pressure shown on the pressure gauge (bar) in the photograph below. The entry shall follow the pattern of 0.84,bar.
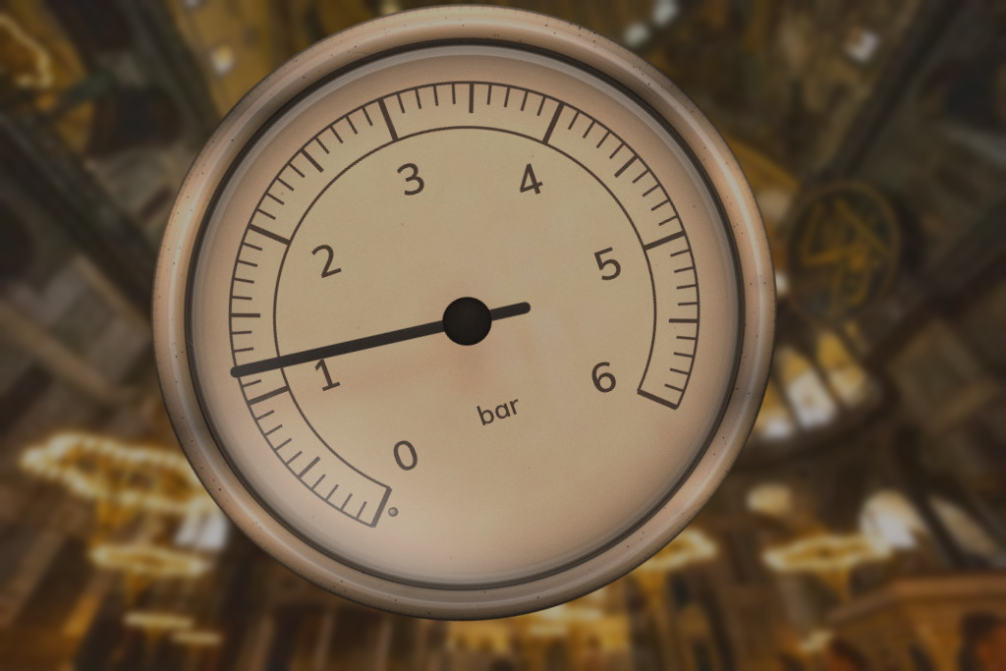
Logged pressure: 1.2,bar
